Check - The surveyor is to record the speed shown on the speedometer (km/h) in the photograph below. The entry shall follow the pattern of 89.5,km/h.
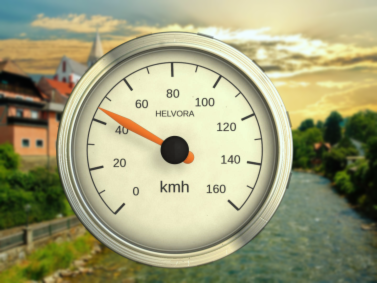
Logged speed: 45,km/h
